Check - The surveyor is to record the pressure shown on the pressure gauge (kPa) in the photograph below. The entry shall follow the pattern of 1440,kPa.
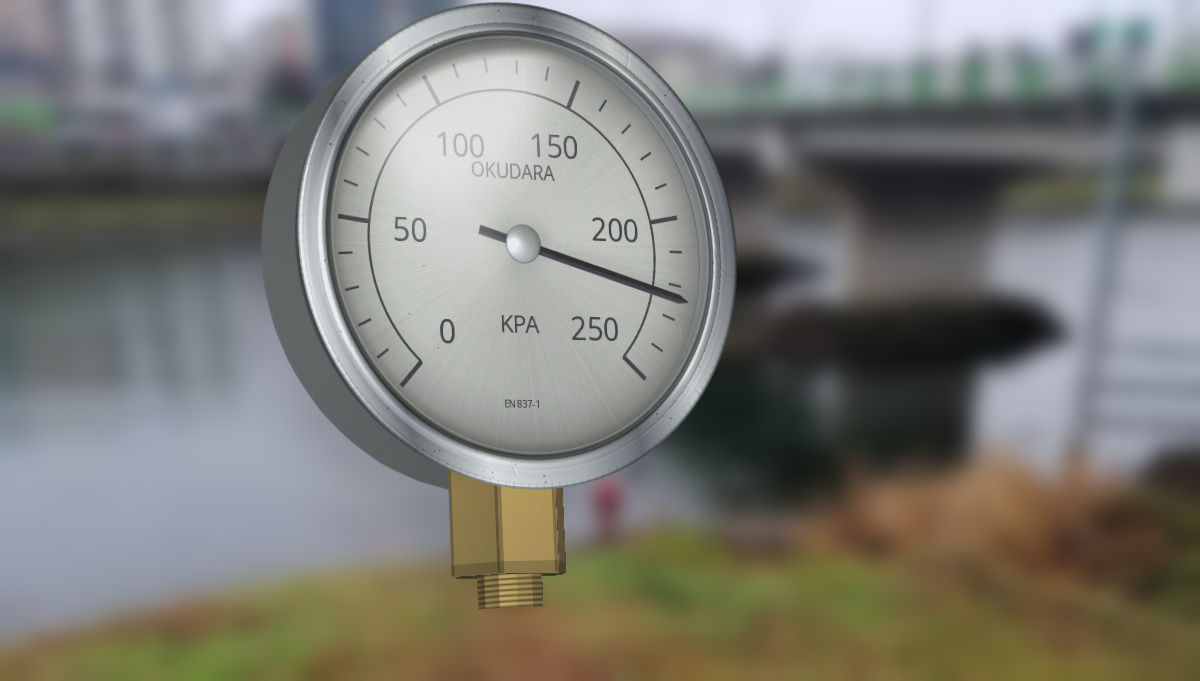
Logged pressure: 225,kPa
